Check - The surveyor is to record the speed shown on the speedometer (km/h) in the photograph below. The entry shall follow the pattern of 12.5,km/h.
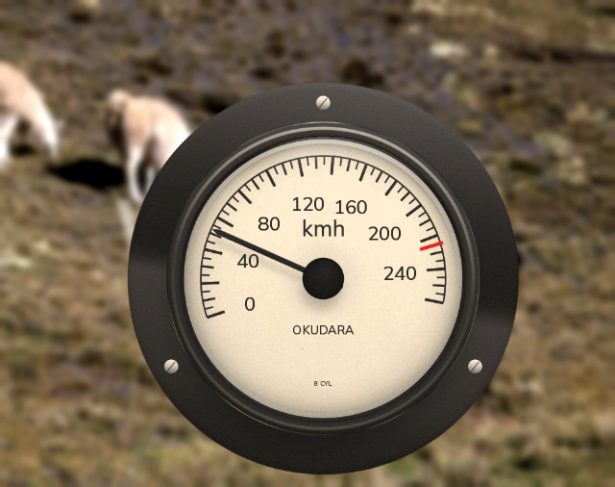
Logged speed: 52.5,km/h
